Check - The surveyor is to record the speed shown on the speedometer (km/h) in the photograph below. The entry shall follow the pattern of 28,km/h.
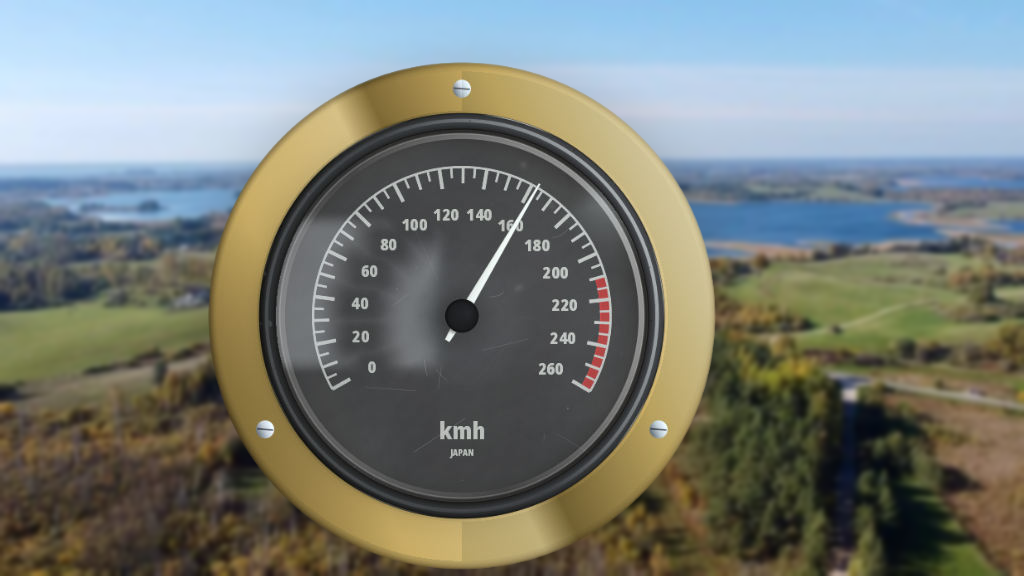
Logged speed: 162.5,km/h
